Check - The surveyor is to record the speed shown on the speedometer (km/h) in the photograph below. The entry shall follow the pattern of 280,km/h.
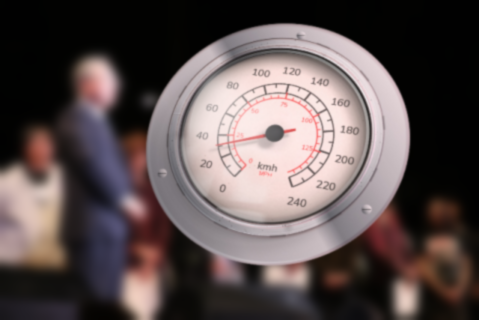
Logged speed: 30,km/h
